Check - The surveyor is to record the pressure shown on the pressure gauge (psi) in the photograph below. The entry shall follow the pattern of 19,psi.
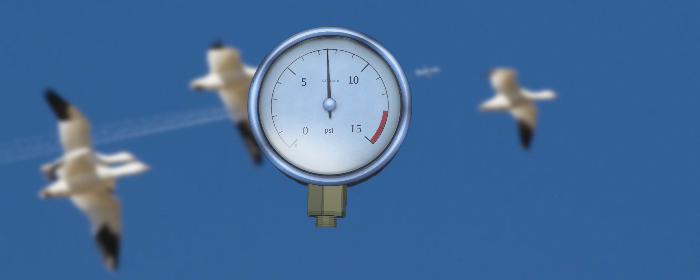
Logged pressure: 7.5,psi
